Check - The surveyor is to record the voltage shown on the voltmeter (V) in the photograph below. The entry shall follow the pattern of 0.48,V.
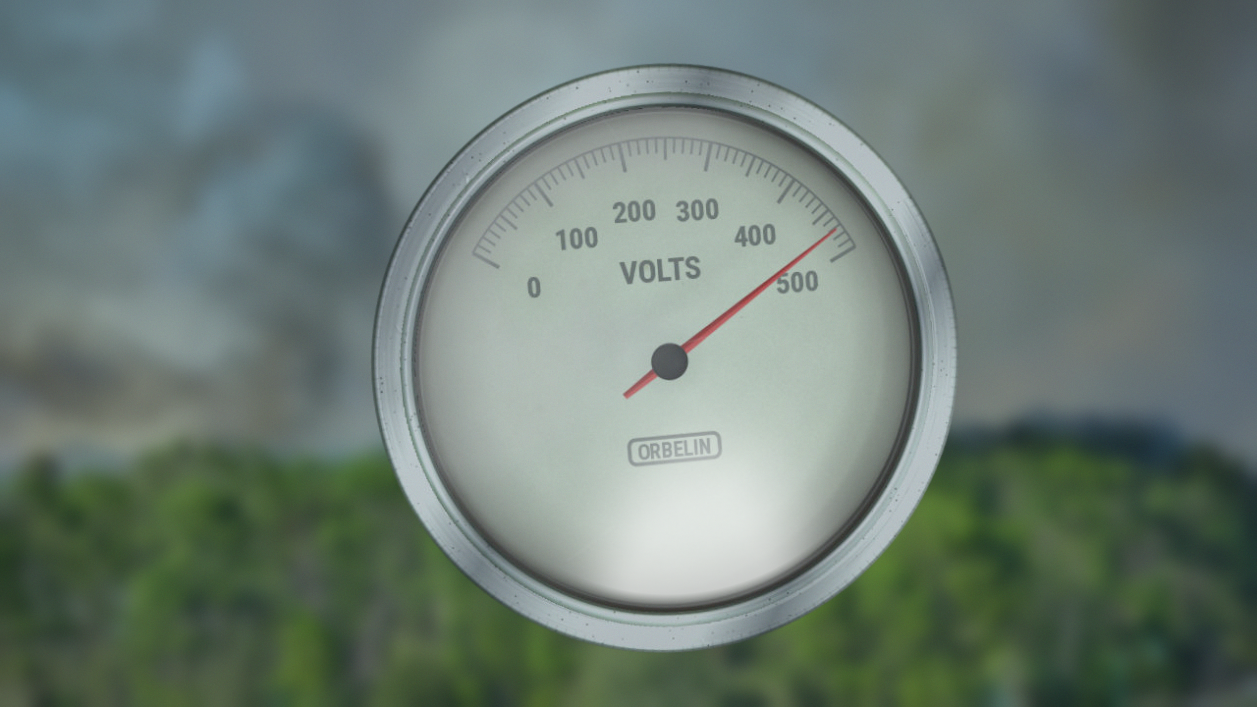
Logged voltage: 470,V
